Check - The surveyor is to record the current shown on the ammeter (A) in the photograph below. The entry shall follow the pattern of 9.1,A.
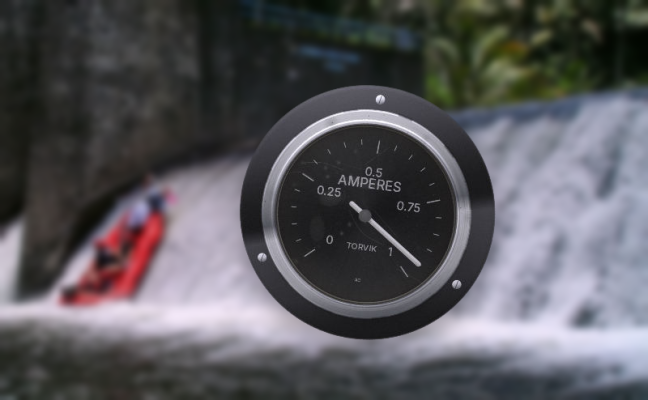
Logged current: 0.95,A
